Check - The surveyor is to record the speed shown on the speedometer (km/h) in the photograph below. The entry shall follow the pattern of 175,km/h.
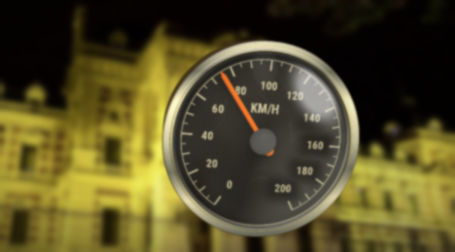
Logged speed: 75,km/h
